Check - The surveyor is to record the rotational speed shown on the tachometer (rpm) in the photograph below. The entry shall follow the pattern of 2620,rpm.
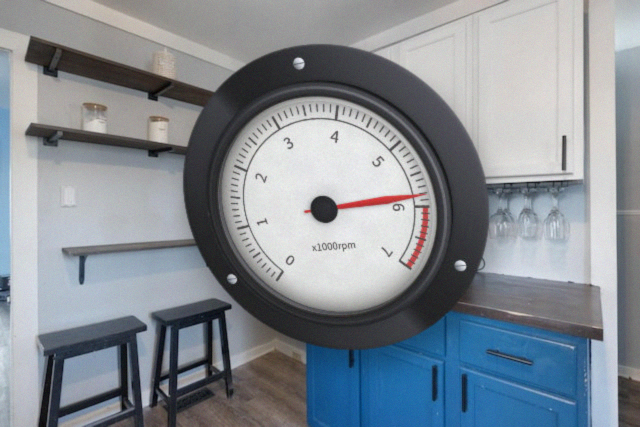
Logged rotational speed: 5800,rpm
